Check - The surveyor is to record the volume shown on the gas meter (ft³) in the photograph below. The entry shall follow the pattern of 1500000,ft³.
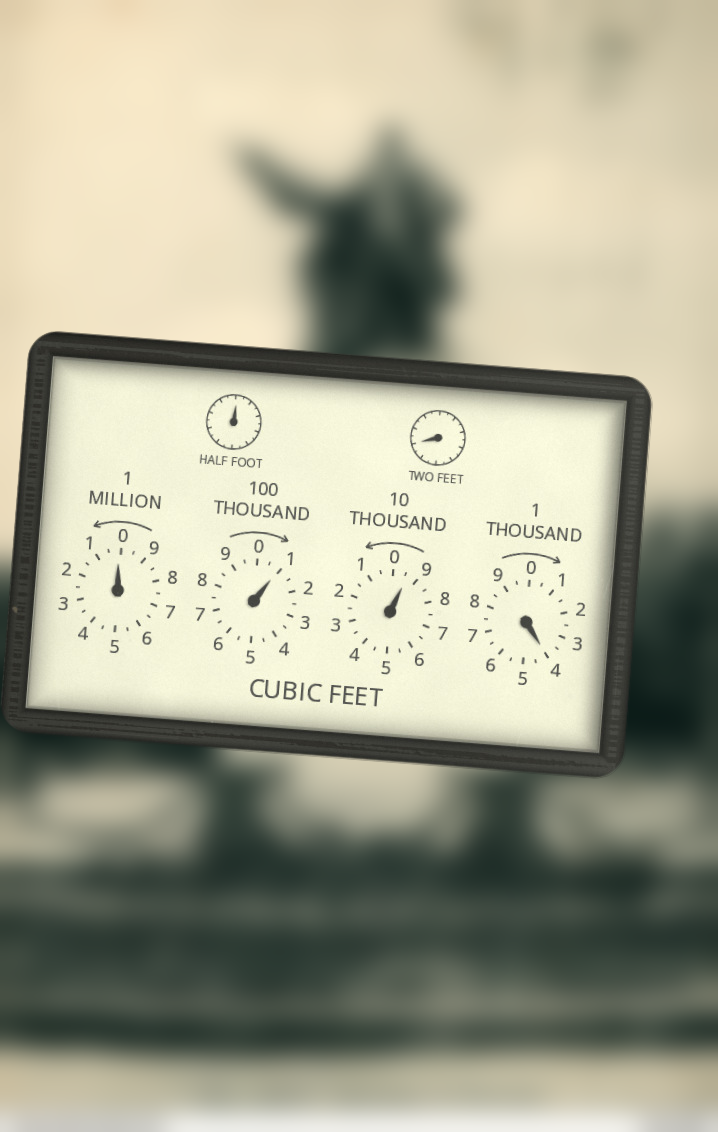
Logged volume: 9400,ft³
